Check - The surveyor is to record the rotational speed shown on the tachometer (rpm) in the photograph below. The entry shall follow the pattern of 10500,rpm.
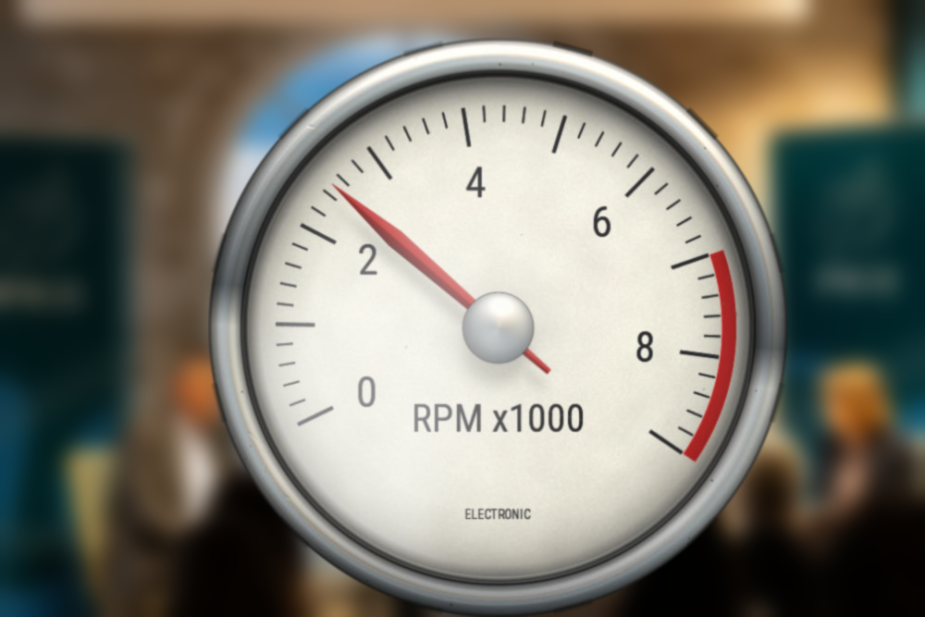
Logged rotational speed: 2500,rpm
